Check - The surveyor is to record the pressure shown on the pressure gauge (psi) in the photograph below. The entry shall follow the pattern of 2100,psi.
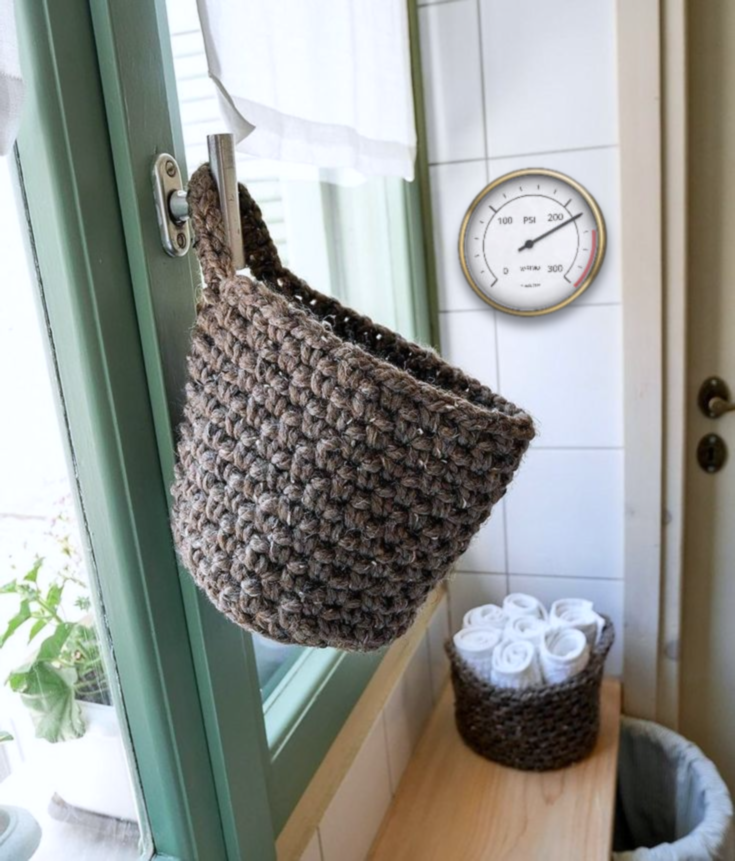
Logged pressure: 220,psi
